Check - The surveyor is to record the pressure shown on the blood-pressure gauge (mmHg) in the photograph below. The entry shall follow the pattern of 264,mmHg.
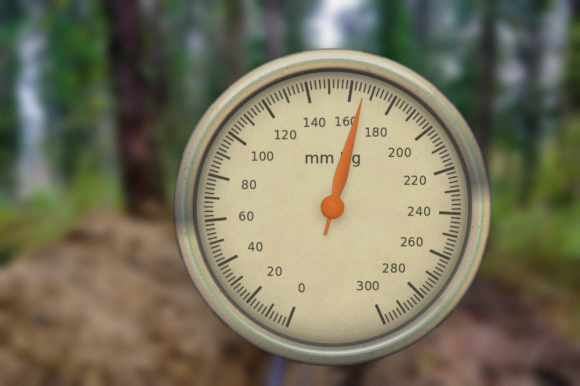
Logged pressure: 166,mmHg
